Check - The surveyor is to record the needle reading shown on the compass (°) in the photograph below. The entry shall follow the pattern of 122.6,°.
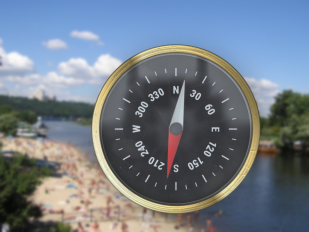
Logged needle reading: 190,°
